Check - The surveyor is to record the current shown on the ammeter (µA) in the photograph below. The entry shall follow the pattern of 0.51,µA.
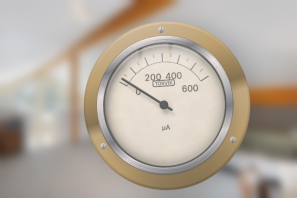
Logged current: 25,µA
